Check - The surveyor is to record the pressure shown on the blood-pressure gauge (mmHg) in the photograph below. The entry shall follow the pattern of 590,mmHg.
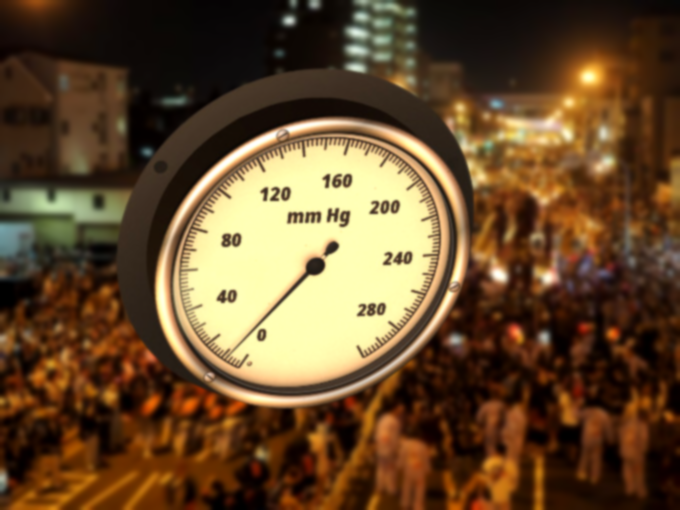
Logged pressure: 10,mmHg
